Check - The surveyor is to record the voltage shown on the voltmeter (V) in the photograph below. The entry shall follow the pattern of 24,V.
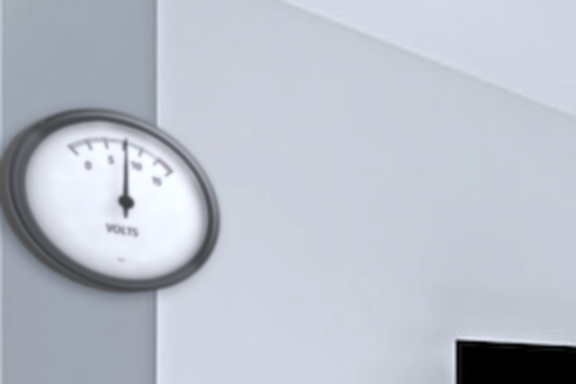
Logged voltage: 7.5,V
